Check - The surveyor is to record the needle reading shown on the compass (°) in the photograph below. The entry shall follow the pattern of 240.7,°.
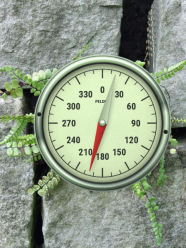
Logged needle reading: 195,°
